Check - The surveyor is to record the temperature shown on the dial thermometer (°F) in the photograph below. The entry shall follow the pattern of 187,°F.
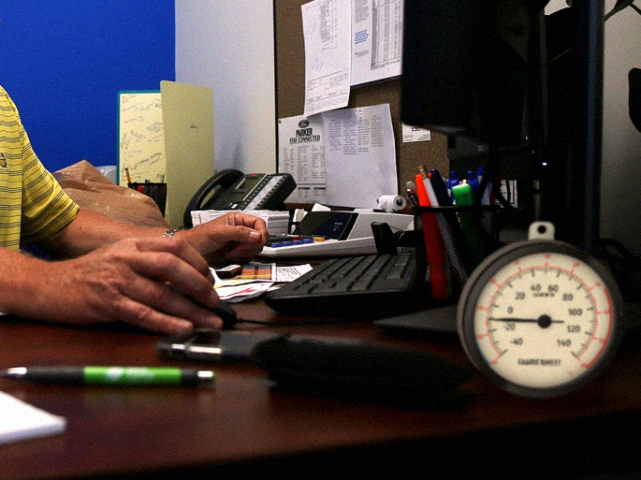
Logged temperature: -10,°F
